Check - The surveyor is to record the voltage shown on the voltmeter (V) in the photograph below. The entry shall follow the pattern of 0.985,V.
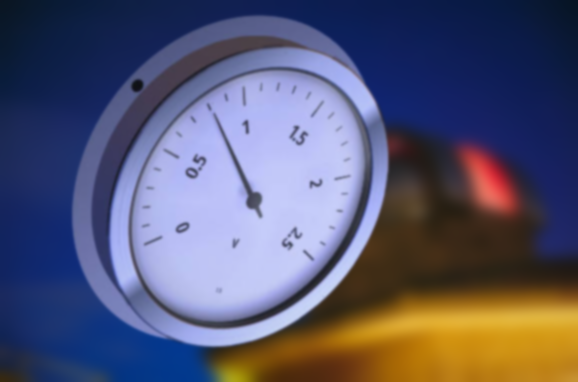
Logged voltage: 0.8,V
